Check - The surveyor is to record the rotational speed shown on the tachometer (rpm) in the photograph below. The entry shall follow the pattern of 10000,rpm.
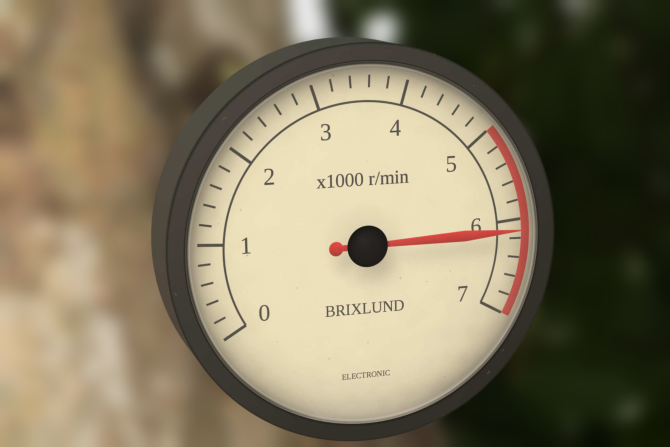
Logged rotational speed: 6100,rpm
